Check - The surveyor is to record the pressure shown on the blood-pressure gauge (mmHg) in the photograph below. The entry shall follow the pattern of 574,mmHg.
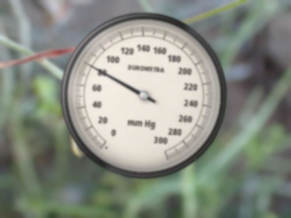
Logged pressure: 80,mmHg
